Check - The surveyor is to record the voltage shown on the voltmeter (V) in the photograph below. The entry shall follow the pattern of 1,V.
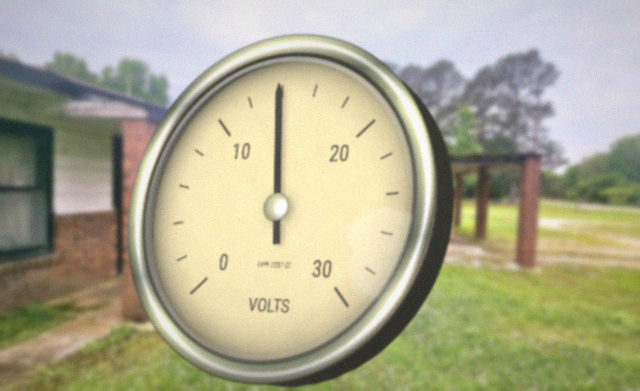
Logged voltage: 14,V
